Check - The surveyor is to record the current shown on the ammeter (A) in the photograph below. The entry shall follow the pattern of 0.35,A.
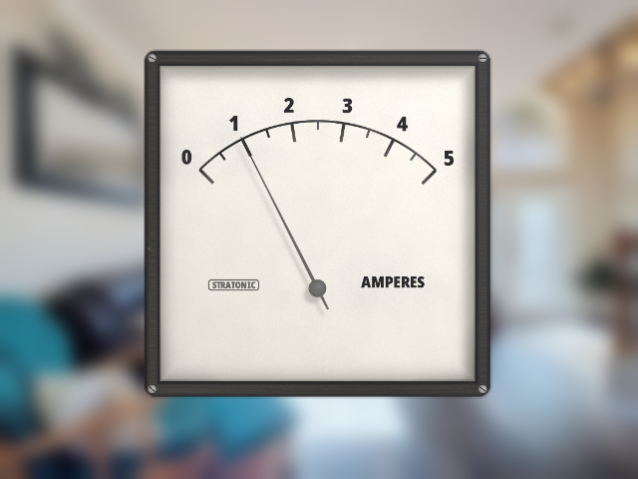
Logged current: 1,A
